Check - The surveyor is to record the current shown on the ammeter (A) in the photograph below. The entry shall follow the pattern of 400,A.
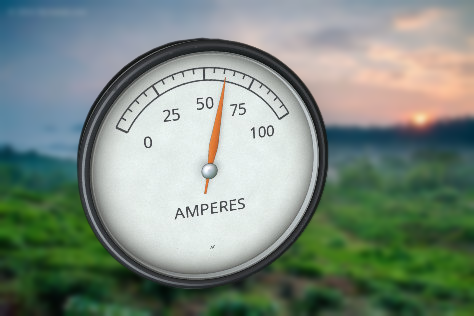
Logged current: 60,A
